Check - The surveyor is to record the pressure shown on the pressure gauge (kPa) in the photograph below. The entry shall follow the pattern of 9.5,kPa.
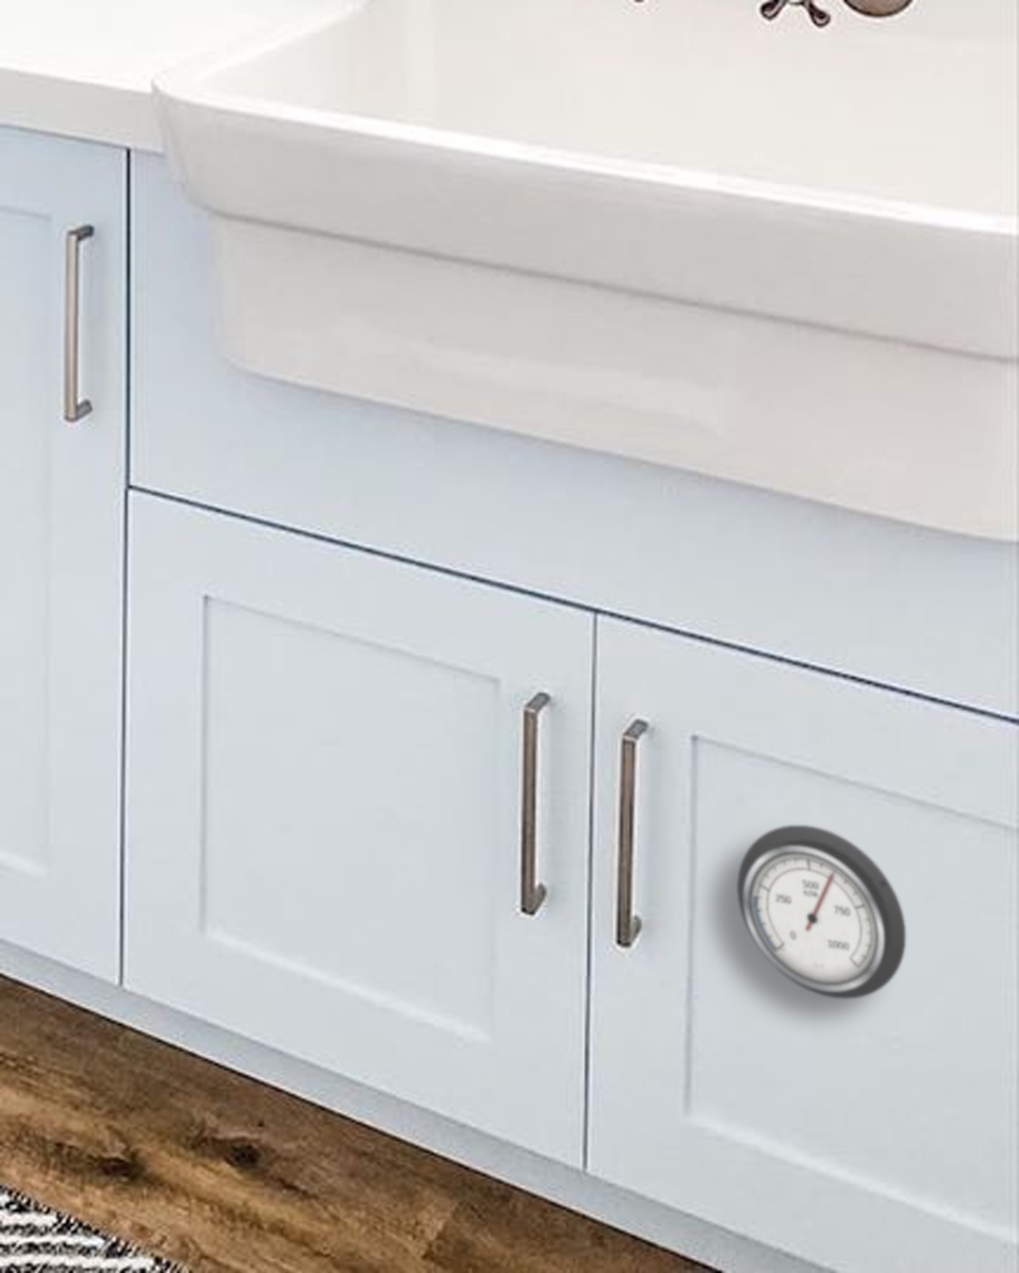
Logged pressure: 600,kPa
